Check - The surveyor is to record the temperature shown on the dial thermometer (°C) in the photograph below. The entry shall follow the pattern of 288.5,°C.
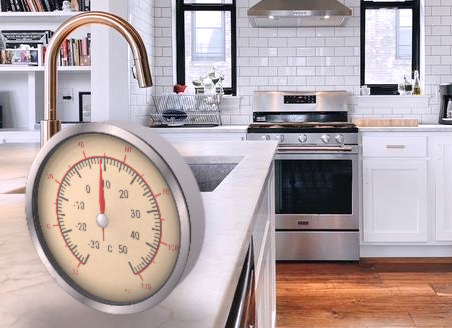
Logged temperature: 10,°C
